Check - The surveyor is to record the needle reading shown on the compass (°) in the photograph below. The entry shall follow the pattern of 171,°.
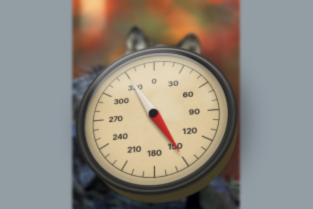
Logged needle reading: 150,°
